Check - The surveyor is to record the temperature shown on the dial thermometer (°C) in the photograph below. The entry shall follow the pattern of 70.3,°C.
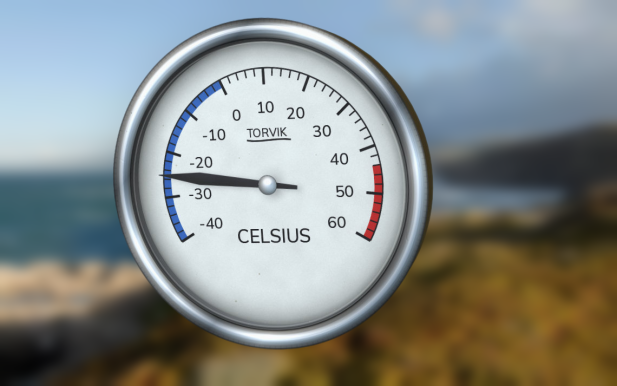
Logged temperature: -25,°C
